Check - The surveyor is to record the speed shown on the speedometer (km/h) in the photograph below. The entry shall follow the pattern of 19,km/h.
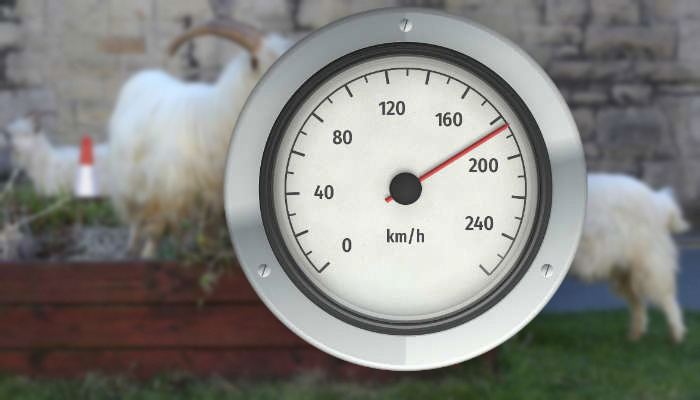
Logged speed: 185,km/h
